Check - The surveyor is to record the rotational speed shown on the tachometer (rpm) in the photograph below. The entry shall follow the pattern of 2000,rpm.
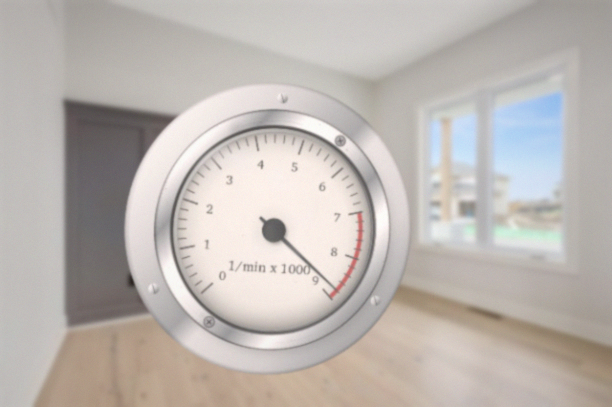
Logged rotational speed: 8800,rpm
